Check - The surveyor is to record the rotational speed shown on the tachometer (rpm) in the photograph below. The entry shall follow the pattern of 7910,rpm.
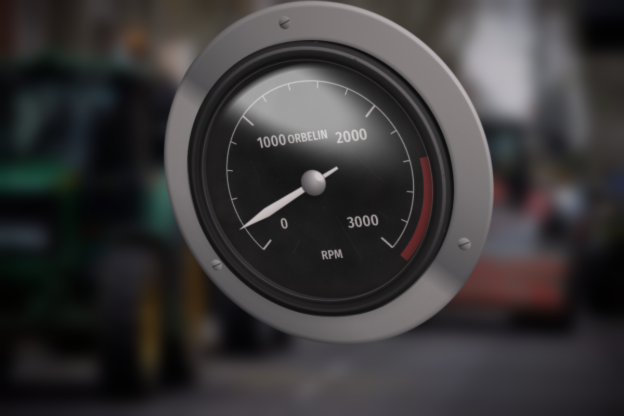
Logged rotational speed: 200,rpm
